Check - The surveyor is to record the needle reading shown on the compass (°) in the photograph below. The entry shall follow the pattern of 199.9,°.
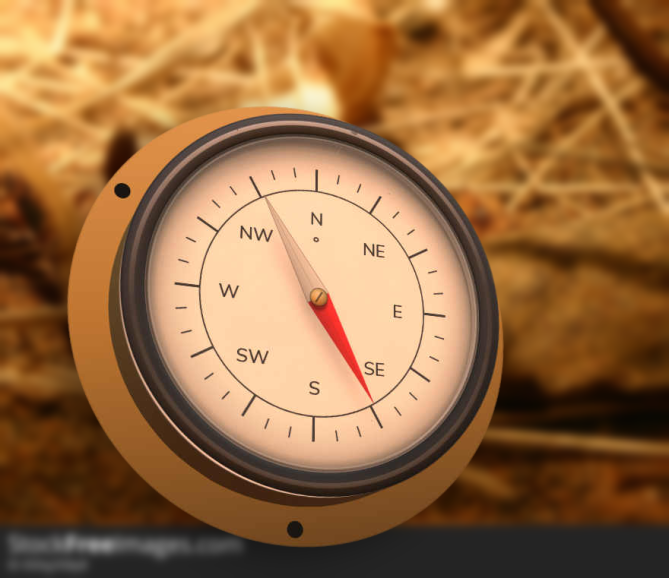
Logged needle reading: 150,°
